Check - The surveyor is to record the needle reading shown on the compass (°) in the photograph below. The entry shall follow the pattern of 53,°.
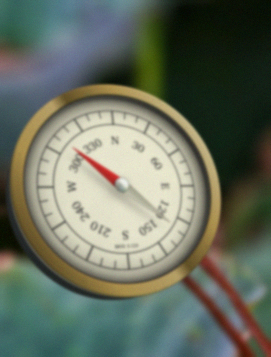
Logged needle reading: 310,°
